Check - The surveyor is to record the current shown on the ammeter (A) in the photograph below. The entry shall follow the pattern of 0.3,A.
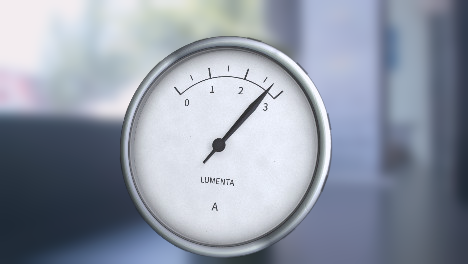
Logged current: 2.75,A
